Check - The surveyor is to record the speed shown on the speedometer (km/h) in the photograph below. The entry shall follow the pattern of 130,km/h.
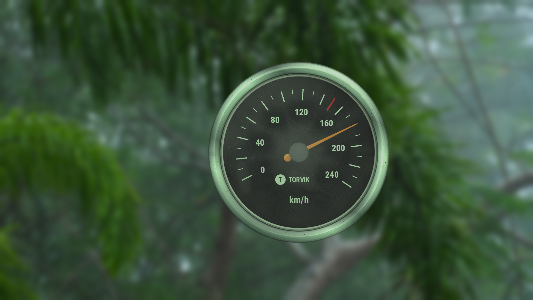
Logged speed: 180,km/h
